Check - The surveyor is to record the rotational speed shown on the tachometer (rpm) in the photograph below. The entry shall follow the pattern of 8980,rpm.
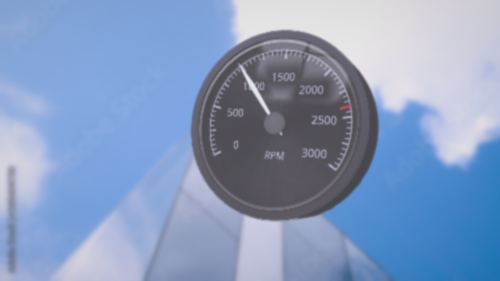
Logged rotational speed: 1000,rpm
